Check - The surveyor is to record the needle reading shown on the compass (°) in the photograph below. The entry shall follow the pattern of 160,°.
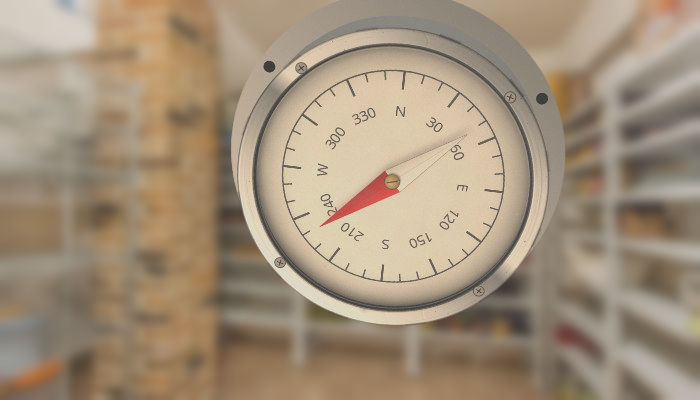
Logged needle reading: 230,°
